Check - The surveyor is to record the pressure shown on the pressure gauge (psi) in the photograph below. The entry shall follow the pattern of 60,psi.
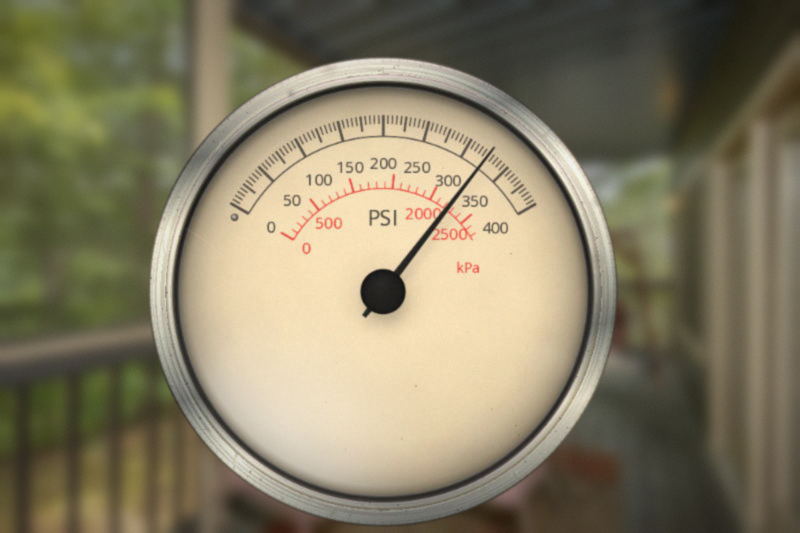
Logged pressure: 325,psi
